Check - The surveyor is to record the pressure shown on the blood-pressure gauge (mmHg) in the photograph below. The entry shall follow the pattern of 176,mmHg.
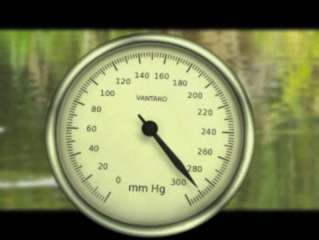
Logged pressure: 290,mmHg
